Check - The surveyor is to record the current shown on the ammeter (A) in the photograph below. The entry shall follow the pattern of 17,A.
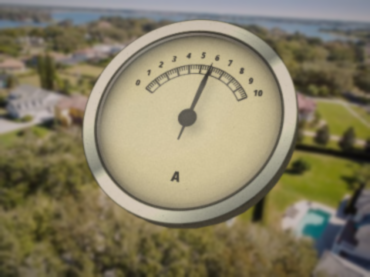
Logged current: 6,A
